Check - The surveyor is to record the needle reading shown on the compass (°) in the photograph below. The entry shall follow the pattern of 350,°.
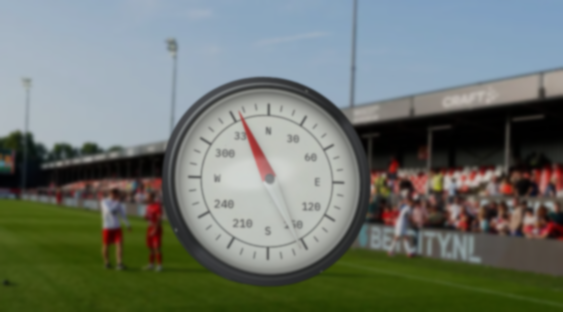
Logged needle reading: 335,°
